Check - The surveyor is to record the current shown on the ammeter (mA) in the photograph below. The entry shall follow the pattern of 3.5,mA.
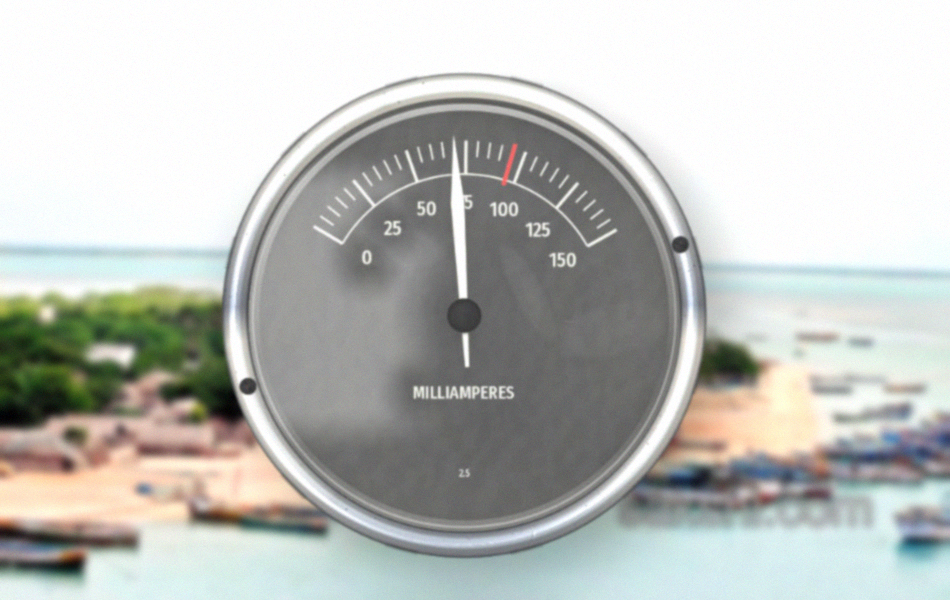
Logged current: 70,mA
